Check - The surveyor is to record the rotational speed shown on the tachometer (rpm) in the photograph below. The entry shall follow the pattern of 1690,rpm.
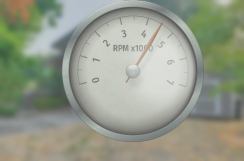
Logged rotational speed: 4500,rpm
